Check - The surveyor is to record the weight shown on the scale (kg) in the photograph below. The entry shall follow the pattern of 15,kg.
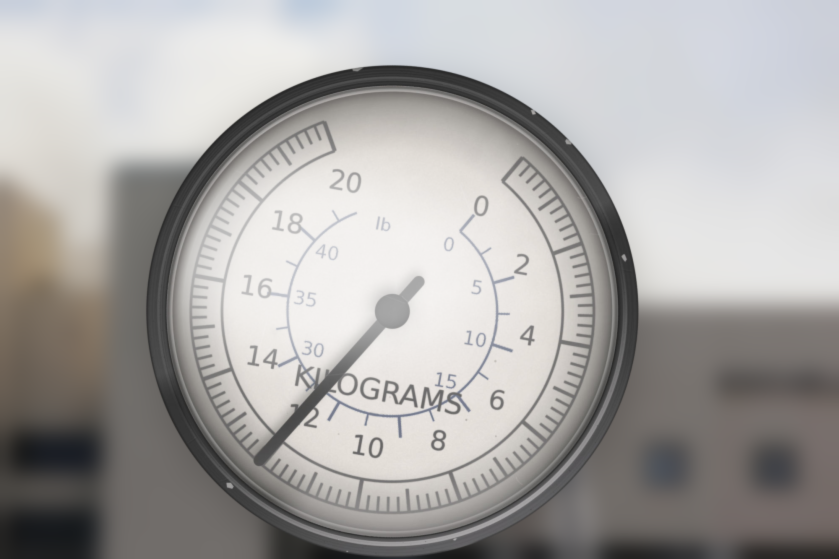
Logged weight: 12.1,kg
